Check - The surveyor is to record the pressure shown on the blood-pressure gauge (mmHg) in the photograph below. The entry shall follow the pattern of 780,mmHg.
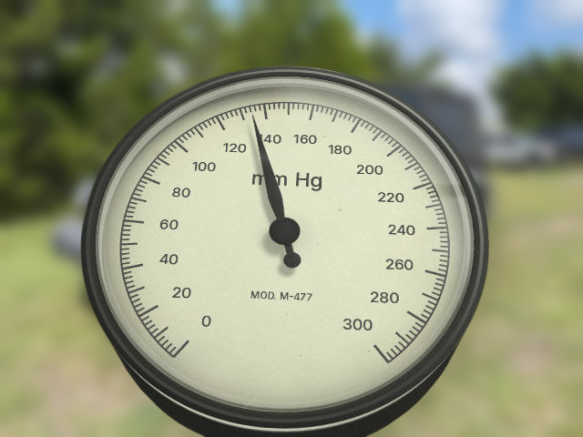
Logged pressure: 134,mmHg
